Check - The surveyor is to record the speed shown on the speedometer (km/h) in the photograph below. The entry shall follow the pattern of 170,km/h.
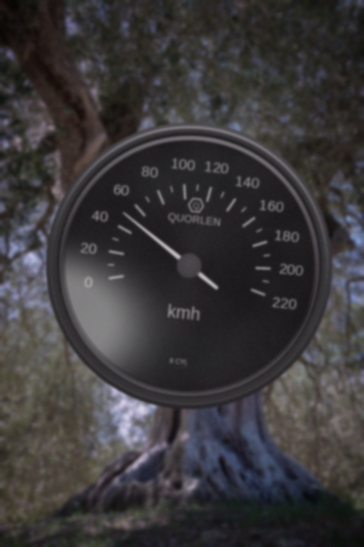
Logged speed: 50,km/h
